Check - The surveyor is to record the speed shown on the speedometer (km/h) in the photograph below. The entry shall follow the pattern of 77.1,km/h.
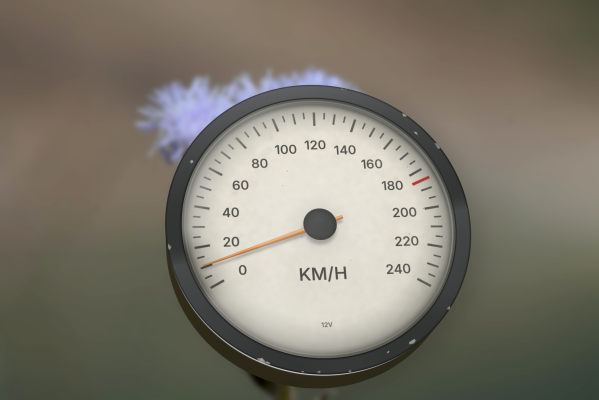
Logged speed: 10,km/h
